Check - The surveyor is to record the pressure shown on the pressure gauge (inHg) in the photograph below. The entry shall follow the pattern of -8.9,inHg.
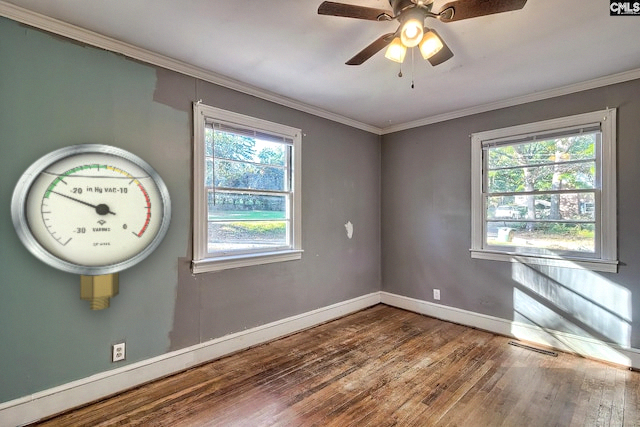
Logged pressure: -22,inHg
